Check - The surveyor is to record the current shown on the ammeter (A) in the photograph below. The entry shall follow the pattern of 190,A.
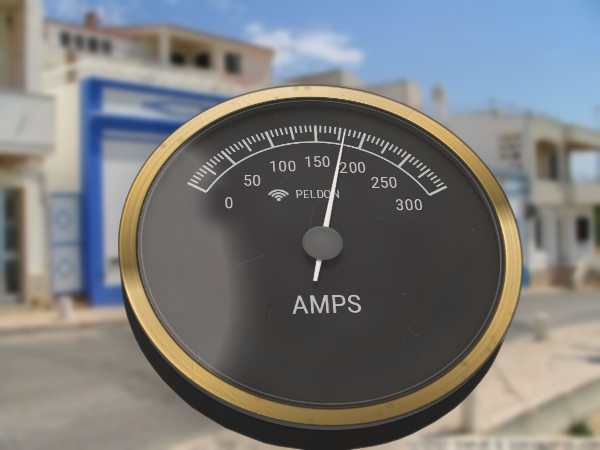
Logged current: 180,A
